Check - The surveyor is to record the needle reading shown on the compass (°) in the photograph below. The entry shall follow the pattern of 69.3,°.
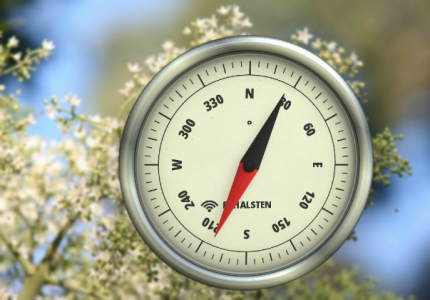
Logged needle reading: 205,°
